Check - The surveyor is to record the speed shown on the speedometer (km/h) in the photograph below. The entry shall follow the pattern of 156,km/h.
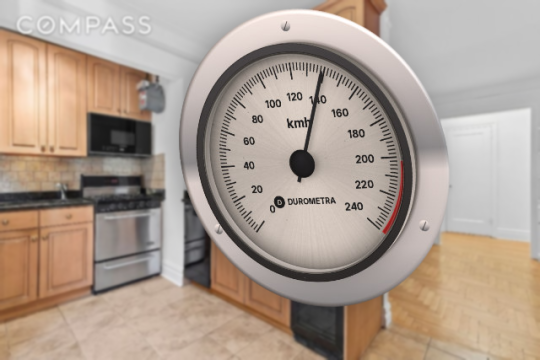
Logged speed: 140,km/h
